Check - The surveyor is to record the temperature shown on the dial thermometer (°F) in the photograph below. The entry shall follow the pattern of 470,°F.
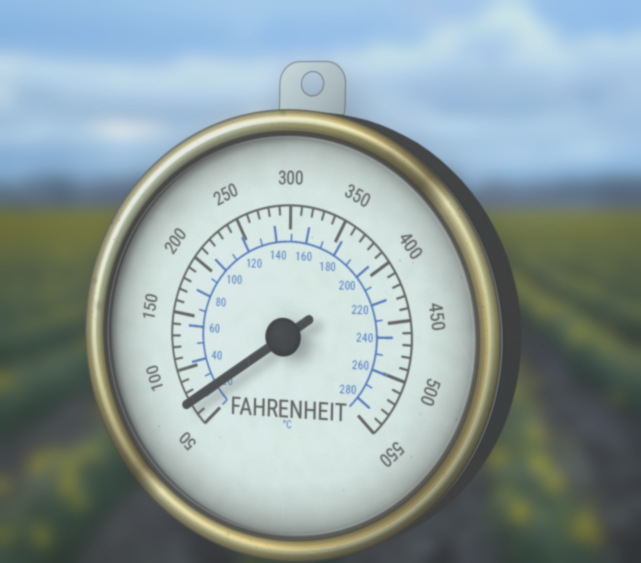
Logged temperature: 70,°F
